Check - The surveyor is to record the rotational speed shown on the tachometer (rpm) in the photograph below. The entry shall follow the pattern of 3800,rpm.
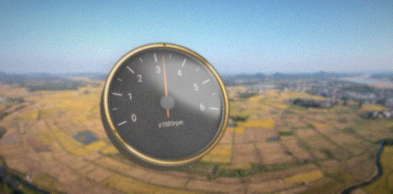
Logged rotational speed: 3250,rpm
